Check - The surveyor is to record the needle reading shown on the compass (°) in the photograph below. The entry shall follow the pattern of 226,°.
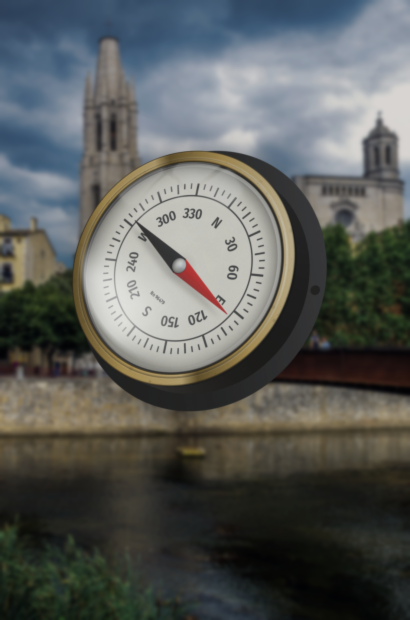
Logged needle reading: 95,°
